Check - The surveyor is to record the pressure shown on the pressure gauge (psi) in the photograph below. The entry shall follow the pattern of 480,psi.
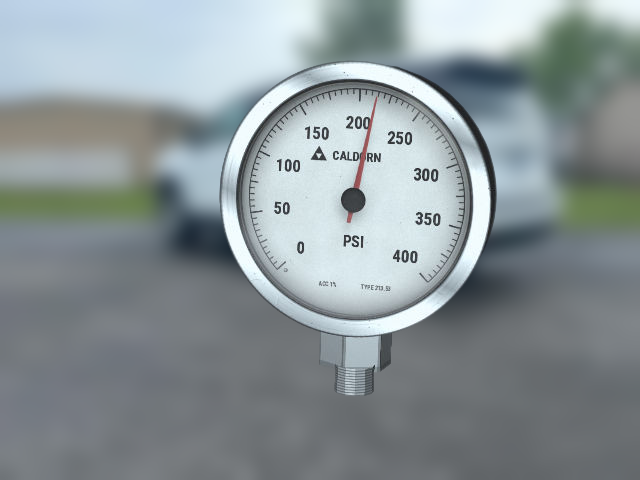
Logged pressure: 215,psi
